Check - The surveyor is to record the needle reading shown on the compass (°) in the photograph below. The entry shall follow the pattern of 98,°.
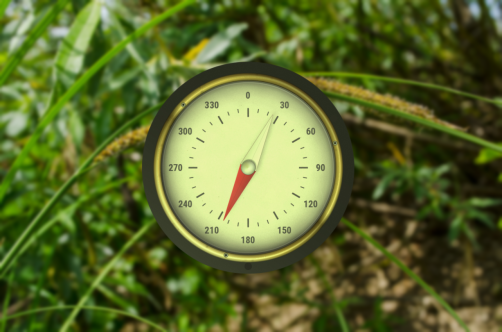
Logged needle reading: 205,°
